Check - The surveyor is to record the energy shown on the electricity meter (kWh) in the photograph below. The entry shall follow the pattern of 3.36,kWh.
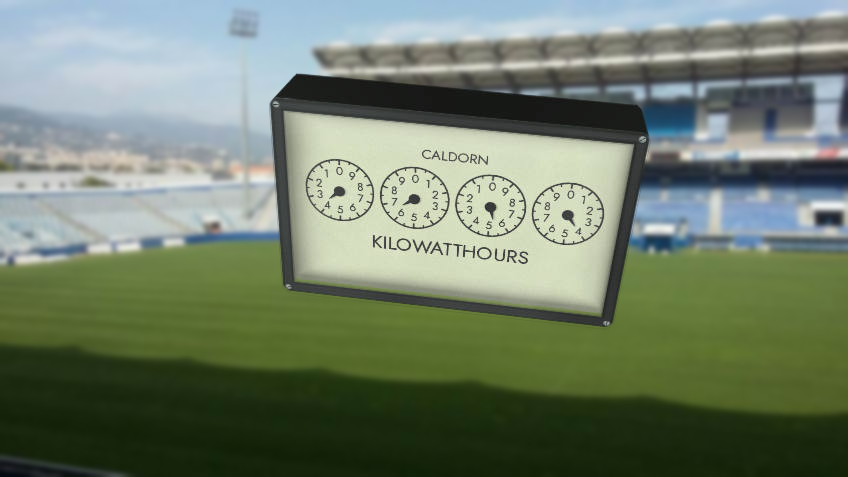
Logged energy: 3654,kWh
